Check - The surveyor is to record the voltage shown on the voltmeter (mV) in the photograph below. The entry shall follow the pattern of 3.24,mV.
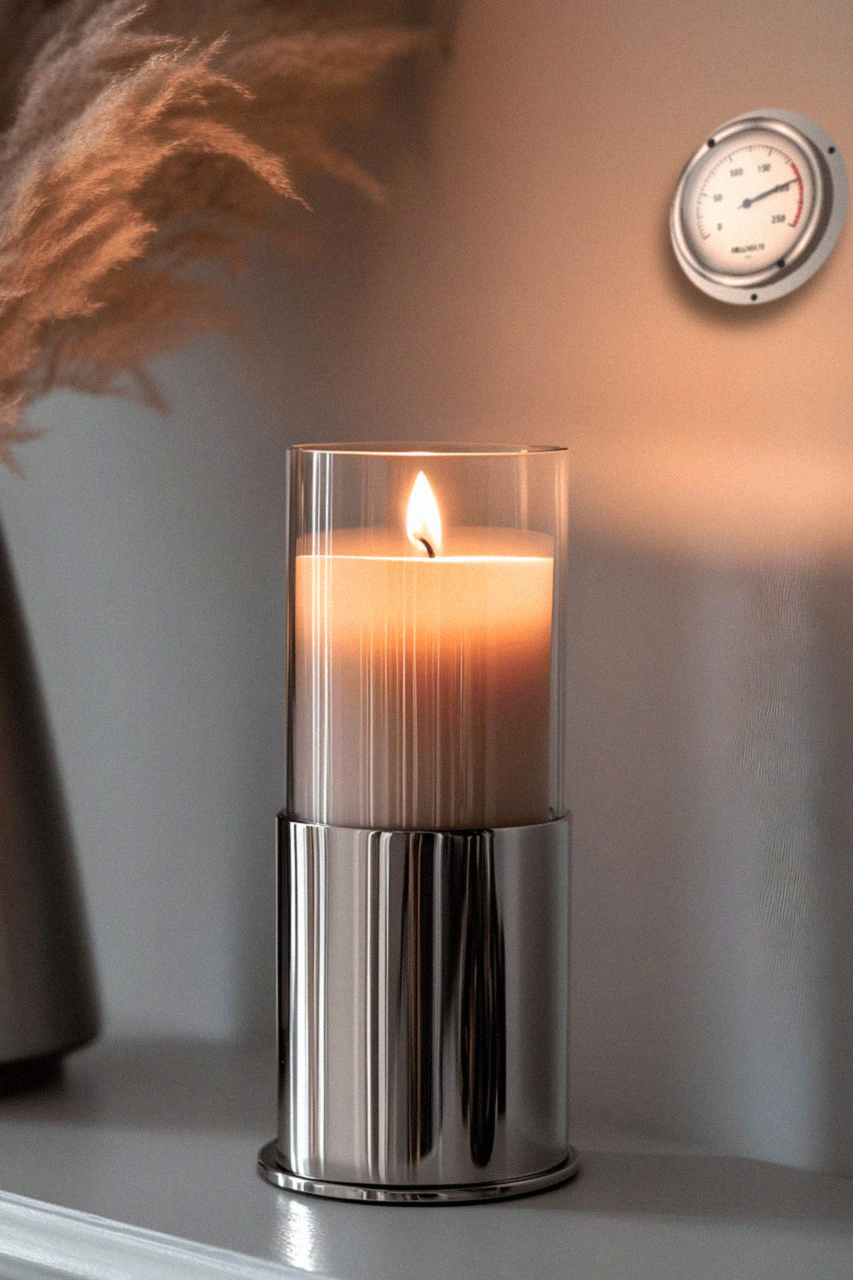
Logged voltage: 200,mV
